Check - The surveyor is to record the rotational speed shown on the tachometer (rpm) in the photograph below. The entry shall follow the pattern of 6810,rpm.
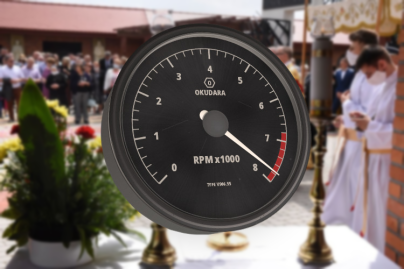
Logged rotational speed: 7800,rpm
